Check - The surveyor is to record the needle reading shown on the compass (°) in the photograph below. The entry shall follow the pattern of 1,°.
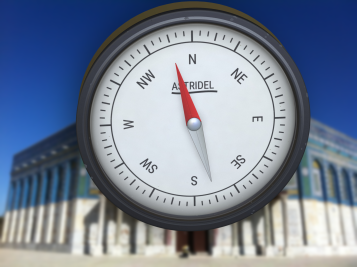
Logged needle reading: 345,°
